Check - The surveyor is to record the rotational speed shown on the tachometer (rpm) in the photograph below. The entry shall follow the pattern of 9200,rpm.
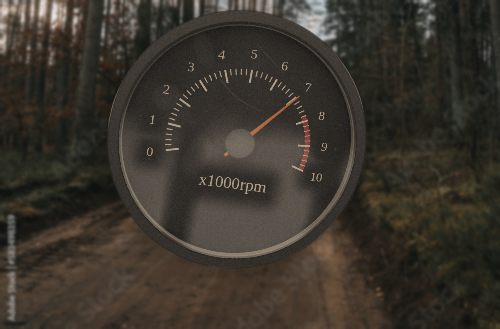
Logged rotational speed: 7000,rpm
